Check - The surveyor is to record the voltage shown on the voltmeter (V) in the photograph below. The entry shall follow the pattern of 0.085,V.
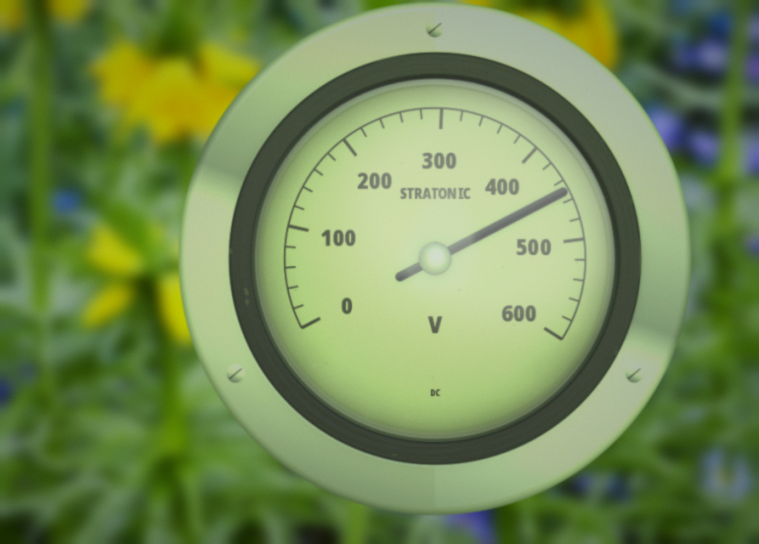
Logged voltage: 450,V
